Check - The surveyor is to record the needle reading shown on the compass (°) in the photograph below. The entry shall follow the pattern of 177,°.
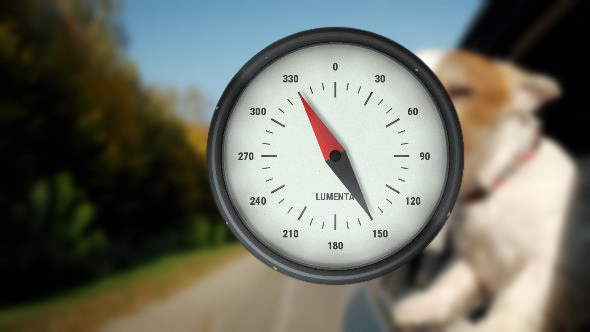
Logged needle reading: 330,°
